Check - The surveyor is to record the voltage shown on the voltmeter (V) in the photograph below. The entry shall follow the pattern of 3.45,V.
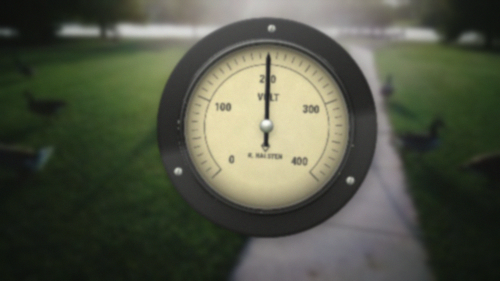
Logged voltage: 200,V
